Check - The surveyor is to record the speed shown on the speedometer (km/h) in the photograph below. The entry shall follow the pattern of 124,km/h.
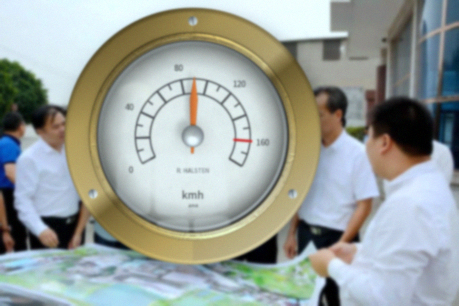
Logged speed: 90,km/h
